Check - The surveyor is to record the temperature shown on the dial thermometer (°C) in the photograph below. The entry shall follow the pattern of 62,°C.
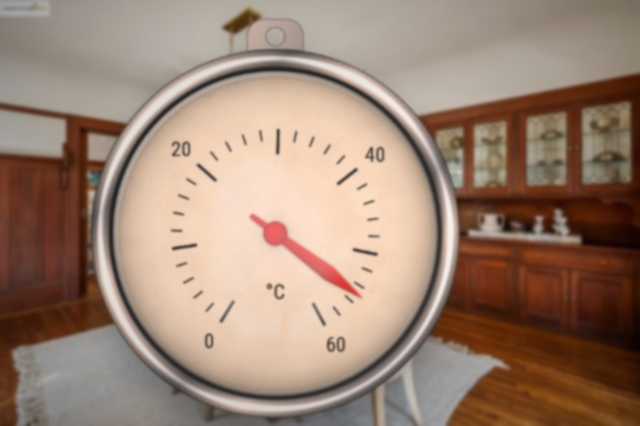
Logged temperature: 55,°C
